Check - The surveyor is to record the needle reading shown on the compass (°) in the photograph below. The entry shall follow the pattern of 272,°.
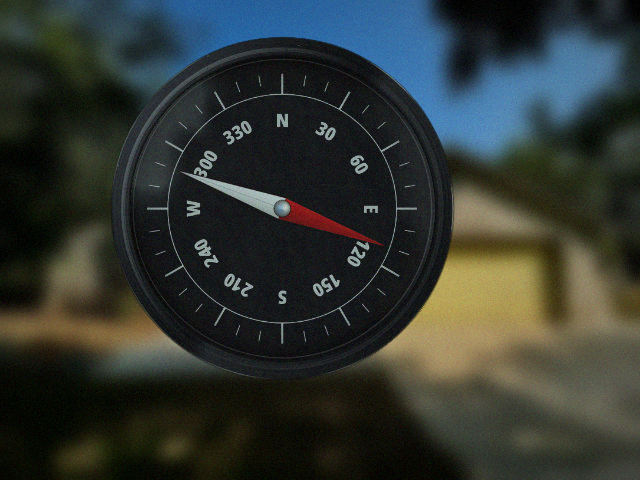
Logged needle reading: 110,°
